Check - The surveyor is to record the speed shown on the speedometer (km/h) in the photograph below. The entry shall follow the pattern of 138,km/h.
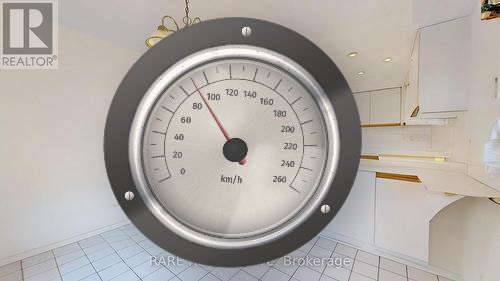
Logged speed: 90,km/h
